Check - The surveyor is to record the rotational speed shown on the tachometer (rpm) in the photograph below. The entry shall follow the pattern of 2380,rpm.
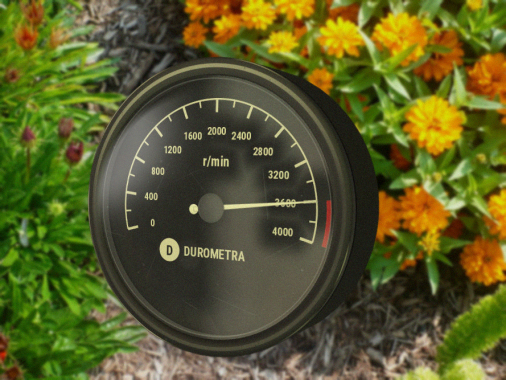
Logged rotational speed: 3600,rpm
